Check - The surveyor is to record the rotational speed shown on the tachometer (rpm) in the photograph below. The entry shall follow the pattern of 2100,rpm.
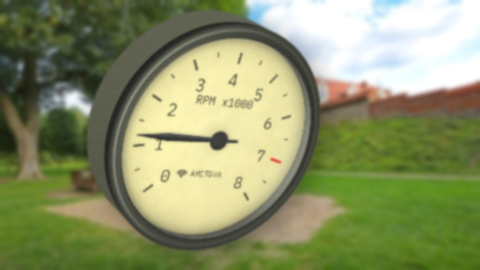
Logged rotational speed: 1250,rpm
